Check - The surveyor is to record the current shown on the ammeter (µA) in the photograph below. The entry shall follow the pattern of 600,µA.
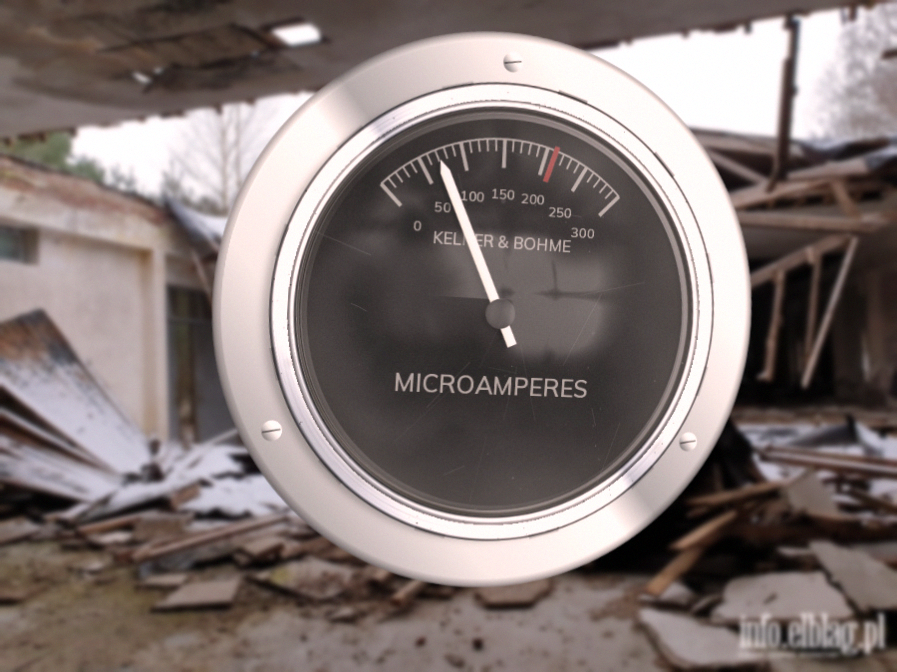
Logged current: 70,µA
